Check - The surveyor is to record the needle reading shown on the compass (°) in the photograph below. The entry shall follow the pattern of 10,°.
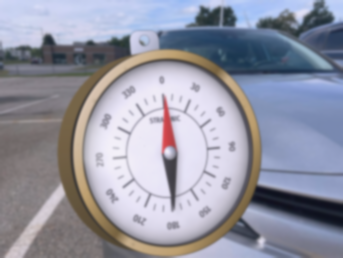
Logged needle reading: 0,°
